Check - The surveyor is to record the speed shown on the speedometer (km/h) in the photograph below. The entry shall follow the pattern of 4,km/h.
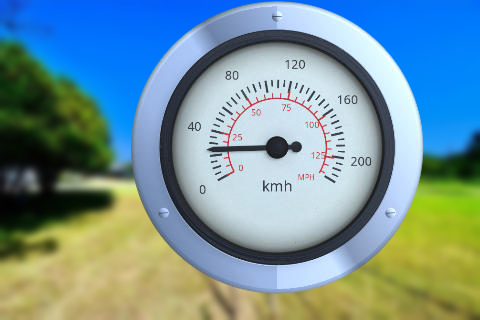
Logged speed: 25,km/h
